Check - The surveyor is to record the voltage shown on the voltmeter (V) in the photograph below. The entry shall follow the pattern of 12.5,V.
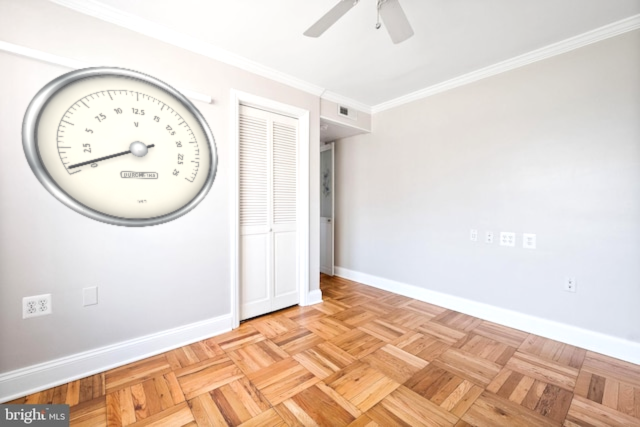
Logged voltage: 0.5,V
